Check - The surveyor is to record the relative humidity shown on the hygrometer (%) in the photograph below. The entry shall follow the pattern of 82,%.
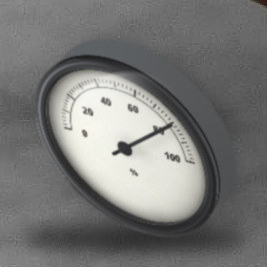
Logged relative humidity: 80,%
